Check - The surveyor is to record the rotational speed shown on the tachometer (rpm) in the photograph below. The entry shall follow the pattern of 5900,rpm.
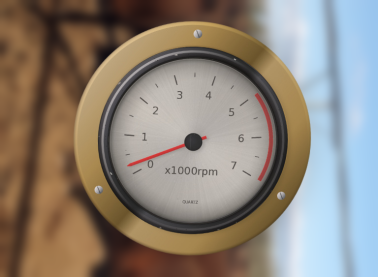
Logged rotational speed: 250,rpm
